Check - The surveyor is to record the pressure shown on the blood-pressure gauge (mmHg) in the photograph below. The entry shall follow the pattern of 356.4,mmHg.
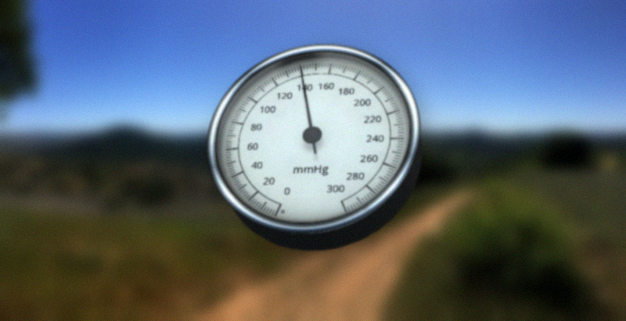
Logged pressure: 140,mmHg
